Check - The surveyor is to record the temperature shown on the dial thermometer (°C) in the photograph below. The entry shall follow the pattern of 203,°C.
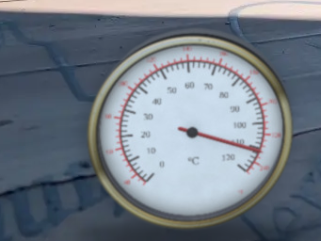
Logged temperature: 110,°C
